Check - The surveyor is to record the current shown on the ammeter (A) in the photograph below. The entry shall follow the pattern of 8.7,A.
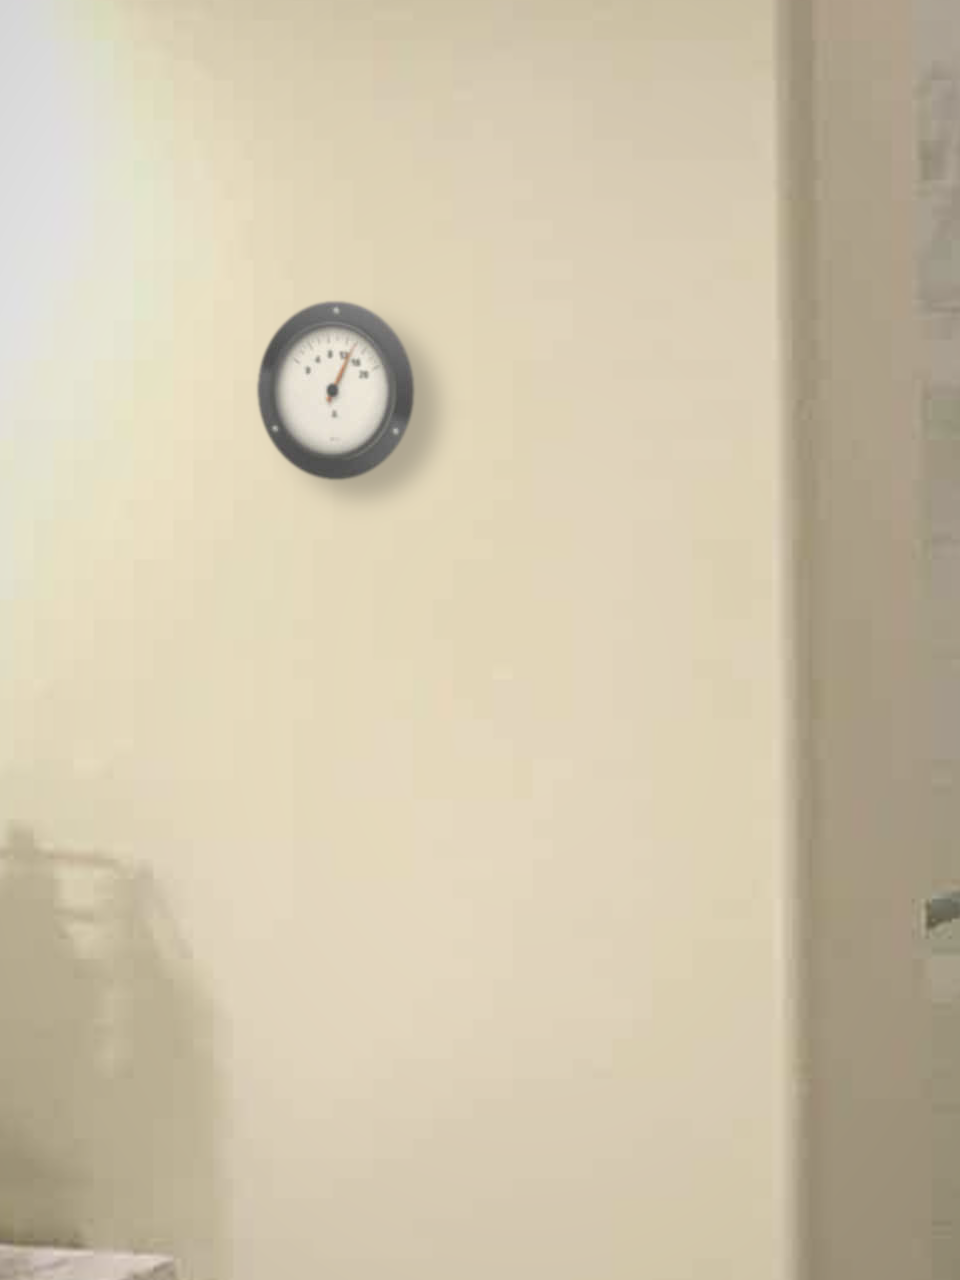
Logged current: 14,A
